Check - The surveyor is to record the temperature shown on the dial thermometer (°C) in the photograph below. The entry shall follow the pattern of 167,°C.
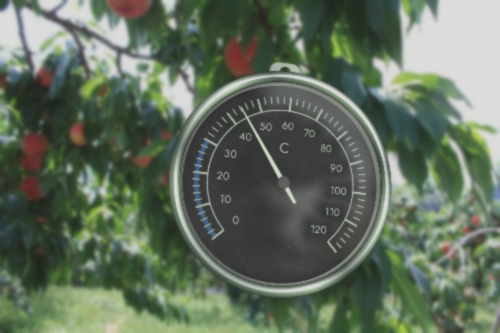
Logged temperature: 44,°C
